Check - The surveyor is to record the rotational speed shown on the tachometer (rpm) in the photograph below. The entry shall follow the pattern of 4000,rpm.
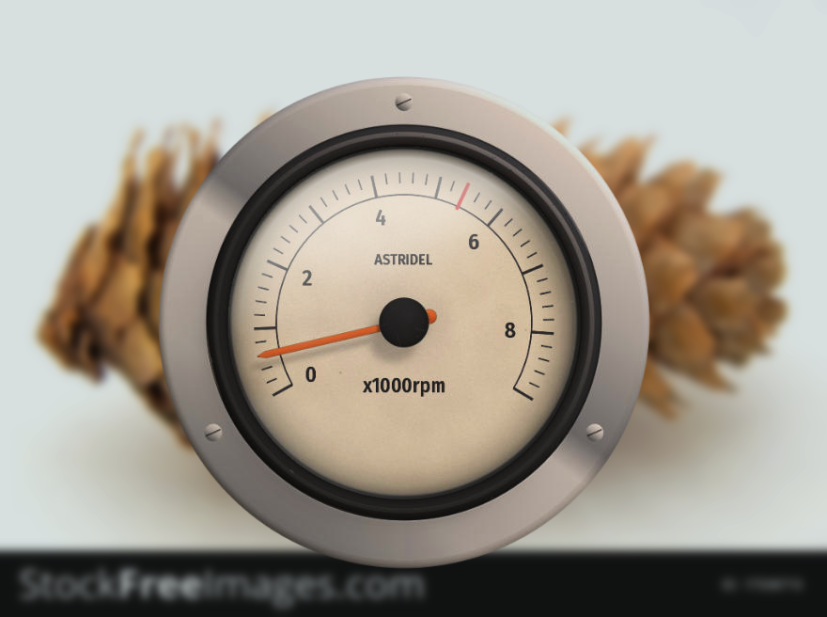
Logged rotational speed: 600,rpm
